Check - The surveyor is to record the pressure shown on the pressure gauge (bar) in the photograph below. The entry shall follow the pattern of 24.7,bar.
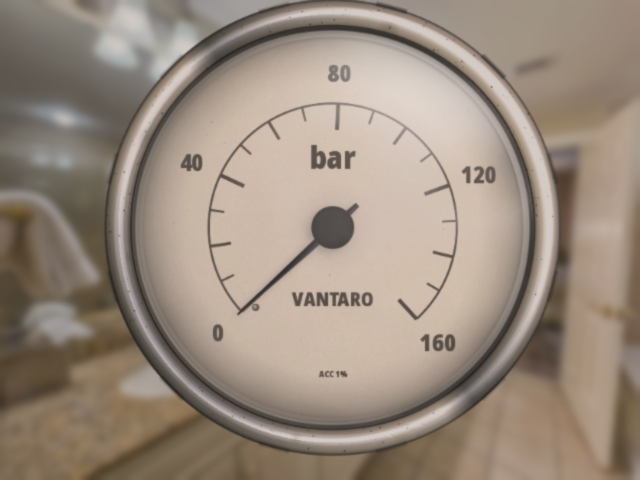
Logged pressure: 0,bar
